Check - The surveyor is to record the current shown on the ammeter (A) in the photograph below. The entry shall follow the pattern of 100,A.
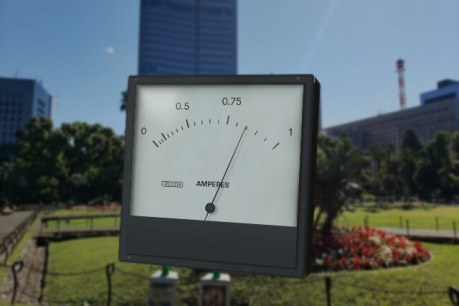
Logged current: 0.85,A
